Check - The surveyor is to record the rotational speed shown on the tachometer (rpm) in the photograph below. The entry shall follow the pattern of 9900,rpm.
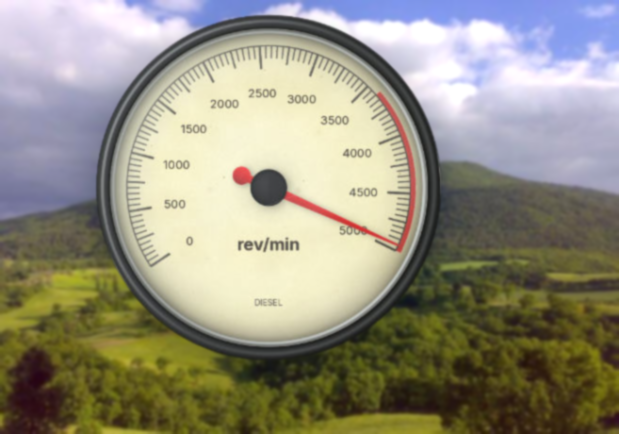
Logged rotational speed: 4950,rpm
